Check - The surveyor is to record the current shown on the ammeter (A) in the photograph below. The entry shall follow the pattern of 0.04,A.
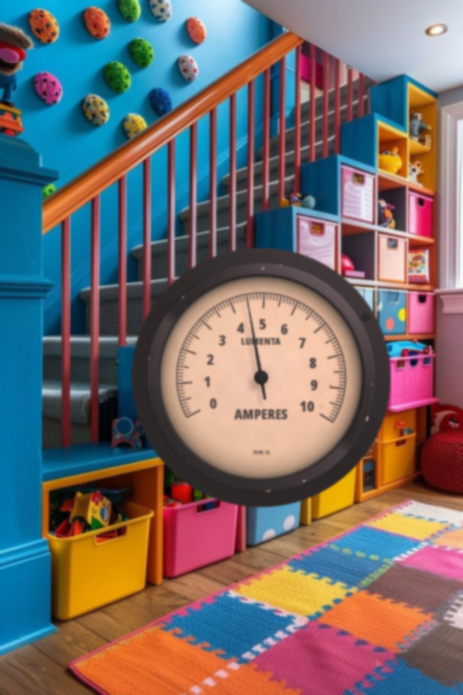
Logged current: 4.5,A
